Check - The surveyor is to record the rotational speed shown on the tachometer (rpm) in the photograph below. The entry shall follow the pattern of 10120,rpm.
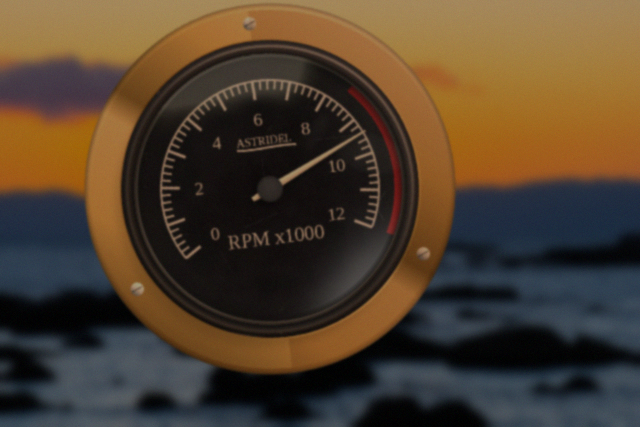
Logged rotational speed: 9400,rpm
